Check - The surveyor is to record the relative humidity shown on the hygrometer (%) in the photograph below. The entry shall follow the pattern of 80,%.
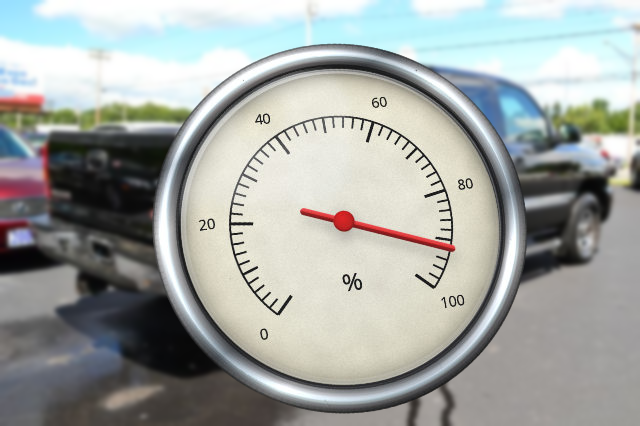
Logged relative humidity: 92,%
